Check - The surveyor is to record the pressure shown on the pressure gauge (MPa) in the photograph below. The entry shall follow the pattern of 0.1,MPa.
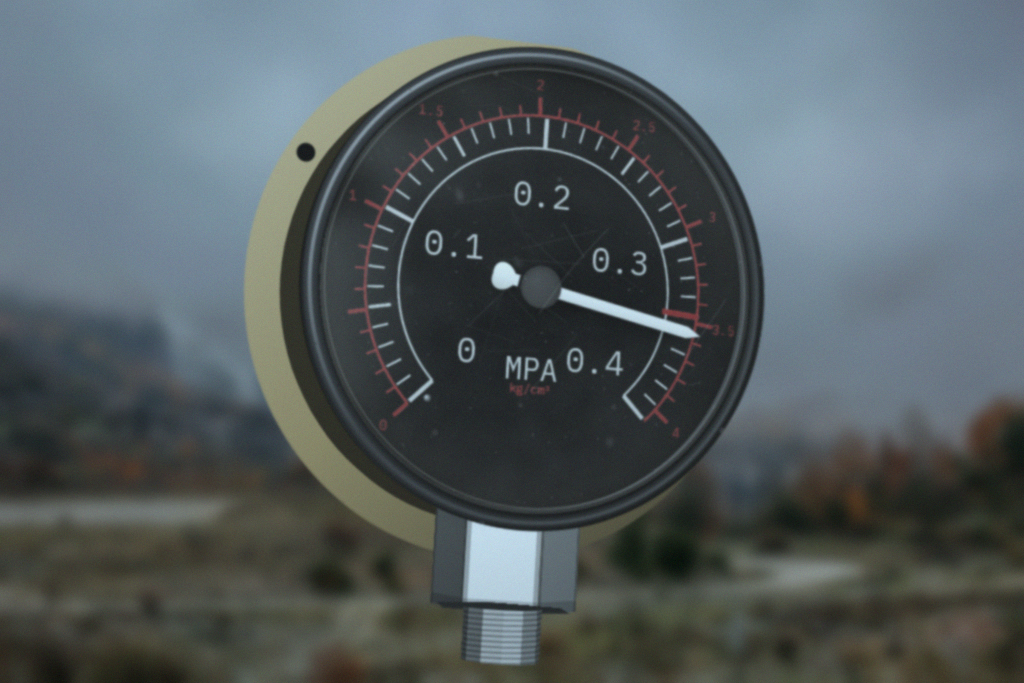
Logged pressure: 0.35,MPa
